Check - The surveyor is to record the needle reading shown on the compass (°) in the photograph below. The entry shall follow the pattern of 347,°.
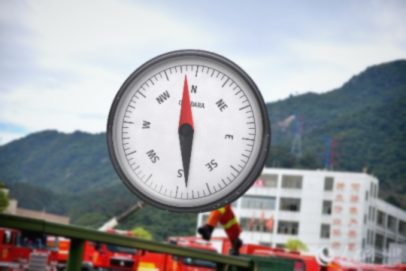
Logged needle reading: 350,°
